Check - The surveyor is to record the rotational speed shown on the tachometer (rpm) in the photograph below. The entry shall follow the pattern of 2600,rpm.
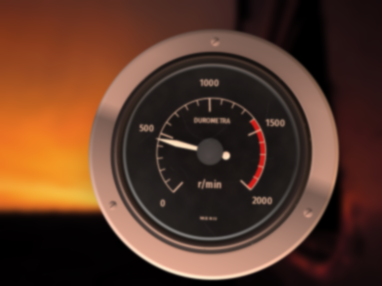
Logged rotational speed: 450,rpm
